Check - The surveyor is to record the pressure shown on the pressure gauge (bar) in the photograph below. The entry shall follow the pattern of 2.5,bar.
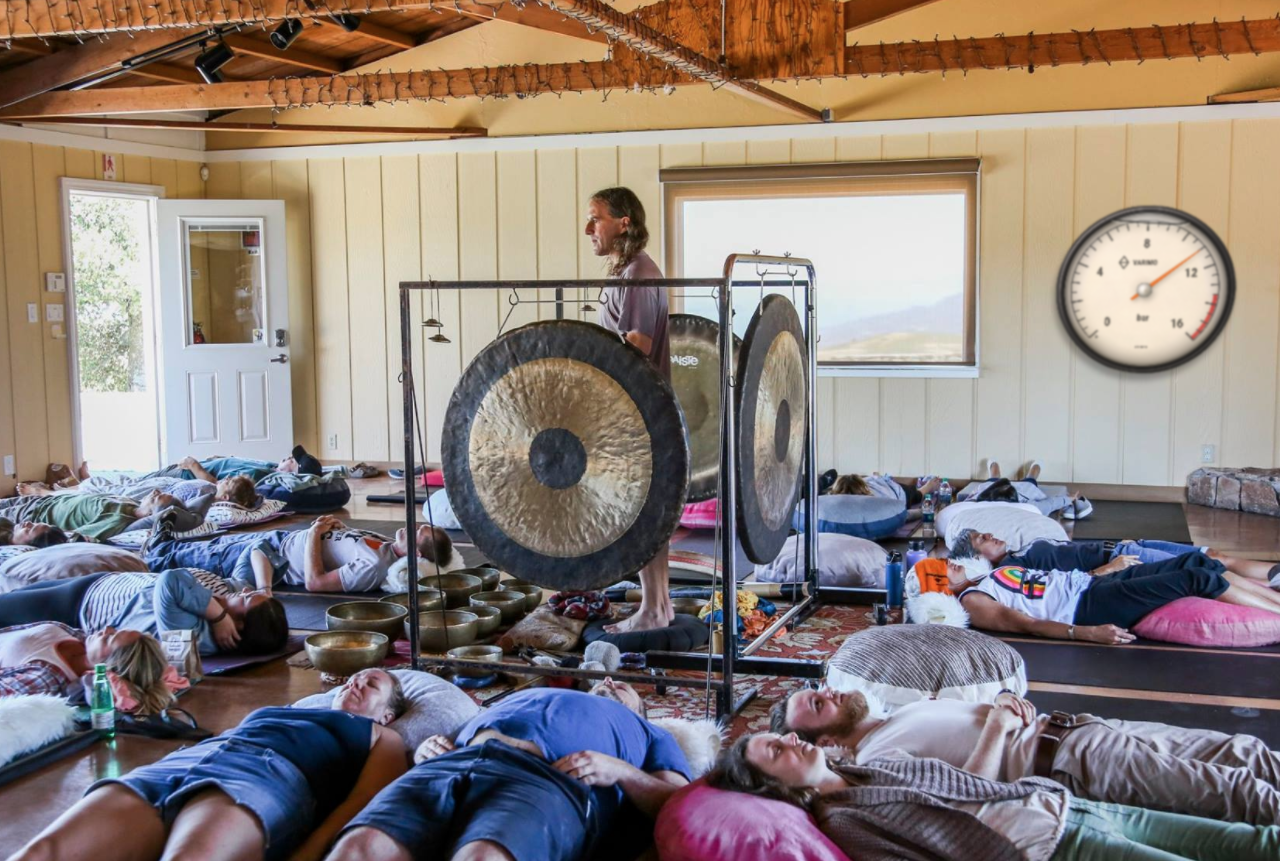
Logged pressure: 11,bar
